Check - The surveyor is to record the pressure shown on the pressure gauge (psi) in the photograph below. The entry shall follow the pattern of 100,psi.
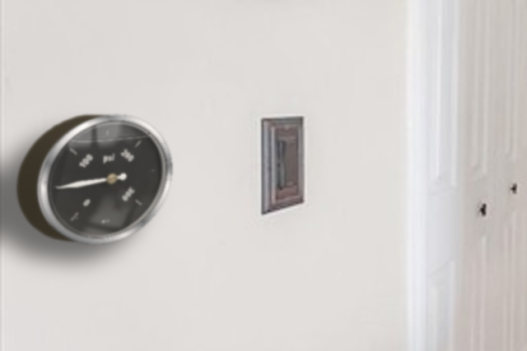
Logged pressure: 50,psi
